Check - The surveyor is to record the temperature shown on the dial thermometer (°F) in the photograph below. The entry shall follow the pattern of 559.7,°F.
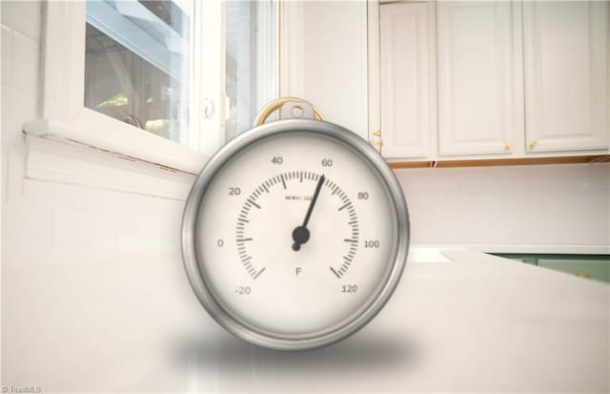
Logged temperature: 60,°F
